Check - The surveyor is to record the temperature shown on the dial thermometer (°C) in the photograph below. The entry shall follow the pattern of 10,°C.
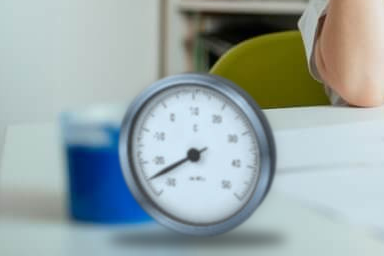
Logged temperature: -25,°C
